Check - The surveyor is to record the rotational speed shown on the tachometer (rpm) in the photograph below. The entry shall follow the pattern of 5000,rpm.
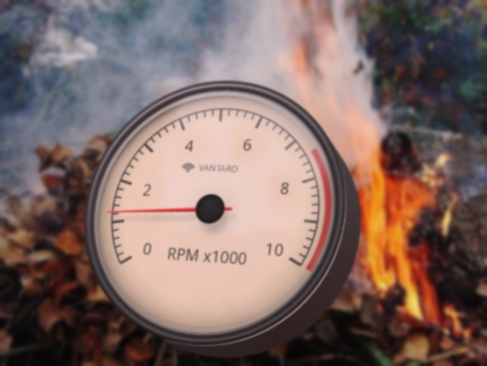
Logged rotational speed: 1200,rpm
